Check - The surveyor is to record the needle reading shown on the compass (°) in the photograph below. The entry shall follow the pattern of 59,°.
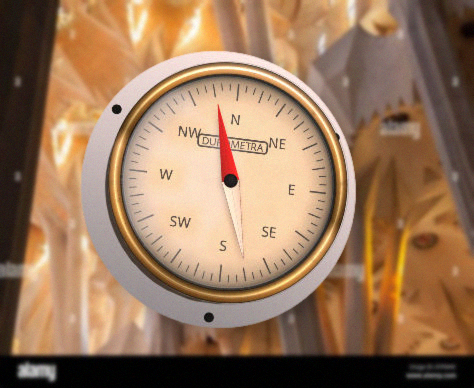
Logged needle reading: 345,°
